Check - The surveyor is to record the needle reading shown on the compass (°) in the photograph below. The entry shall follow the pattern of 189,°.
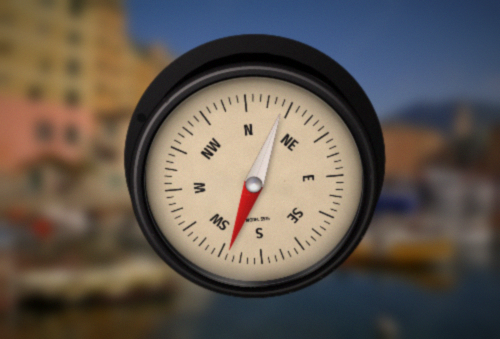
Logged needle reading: 205,°
